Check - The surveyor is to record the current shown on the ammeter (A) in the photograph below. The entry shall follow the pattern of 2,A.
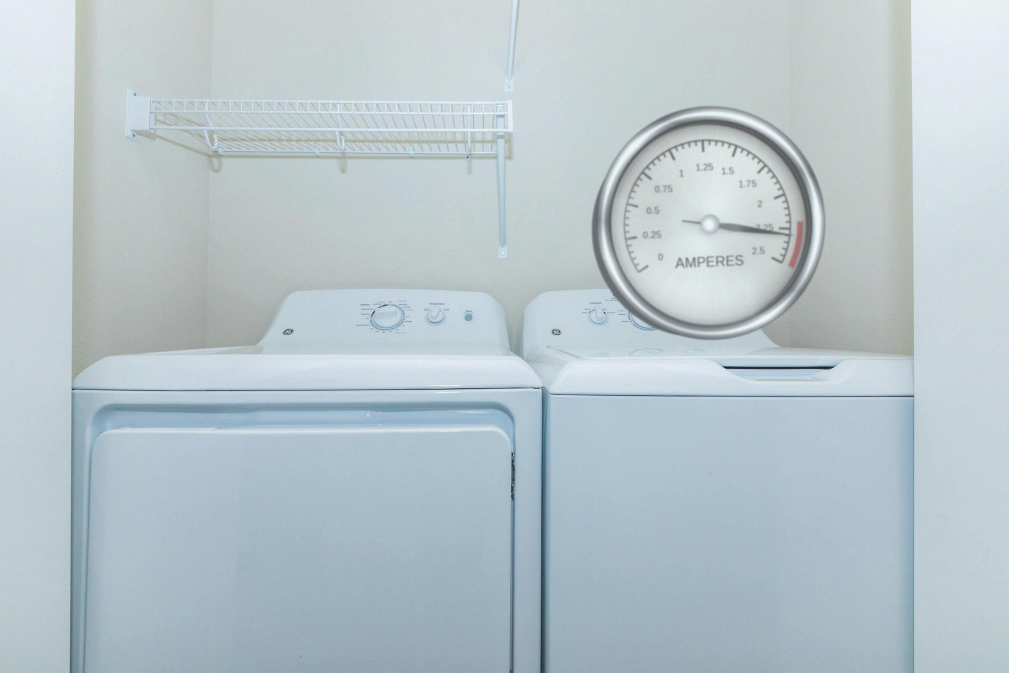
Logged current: 2.3,A
